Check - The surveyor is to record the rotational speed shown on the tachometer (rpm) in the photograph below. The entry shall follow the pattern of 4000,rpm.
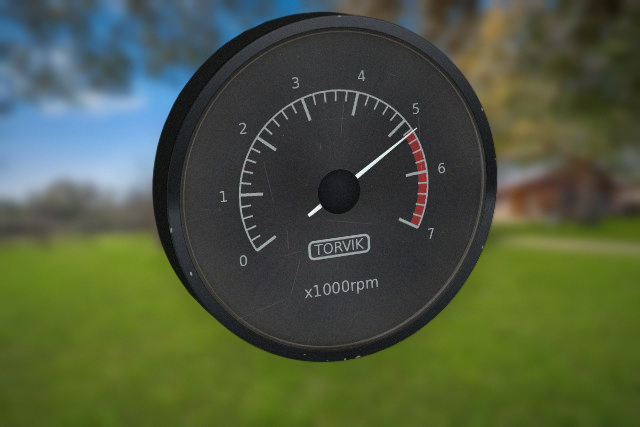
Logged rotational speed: 5200,rpm
